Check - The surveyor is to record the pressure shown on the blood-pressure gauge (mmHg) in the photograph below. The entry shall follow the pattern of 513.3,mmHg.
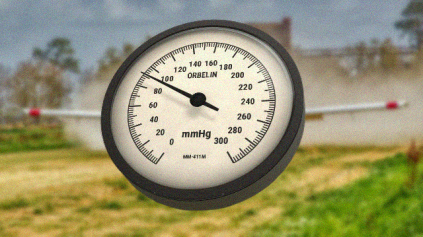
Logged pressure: 90,mmHg
